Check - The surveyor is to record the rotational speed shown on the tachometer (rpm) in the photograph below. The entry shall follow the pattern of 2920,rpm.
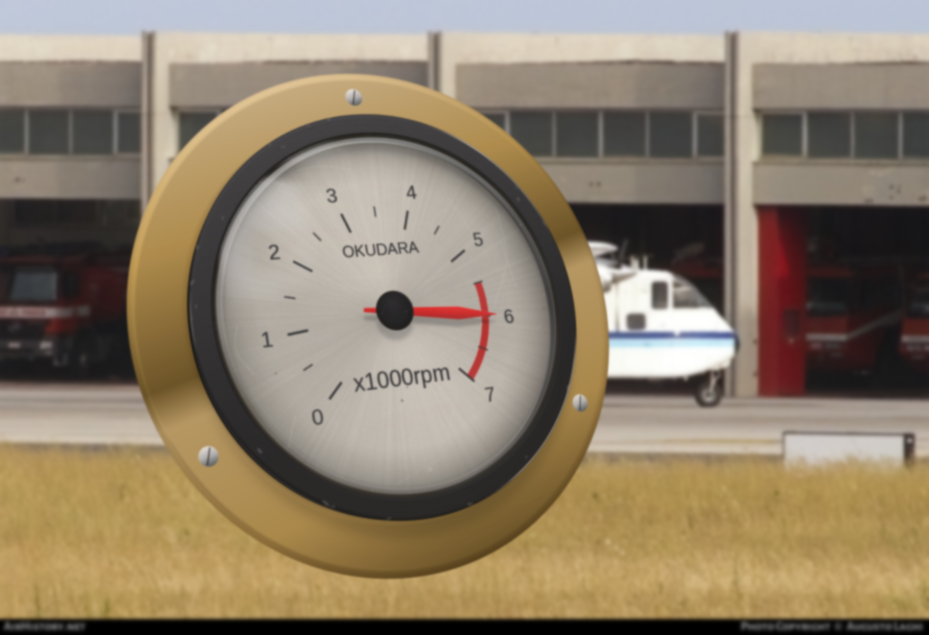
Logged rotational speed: 6000,rpm
